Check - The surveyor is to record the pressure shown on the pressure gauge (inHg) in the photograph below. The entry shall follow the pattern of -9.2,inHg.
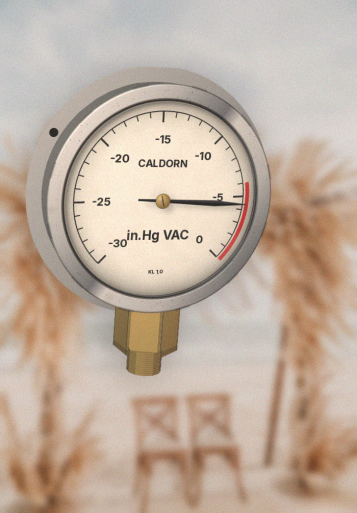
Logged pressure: -4.5,inHg
